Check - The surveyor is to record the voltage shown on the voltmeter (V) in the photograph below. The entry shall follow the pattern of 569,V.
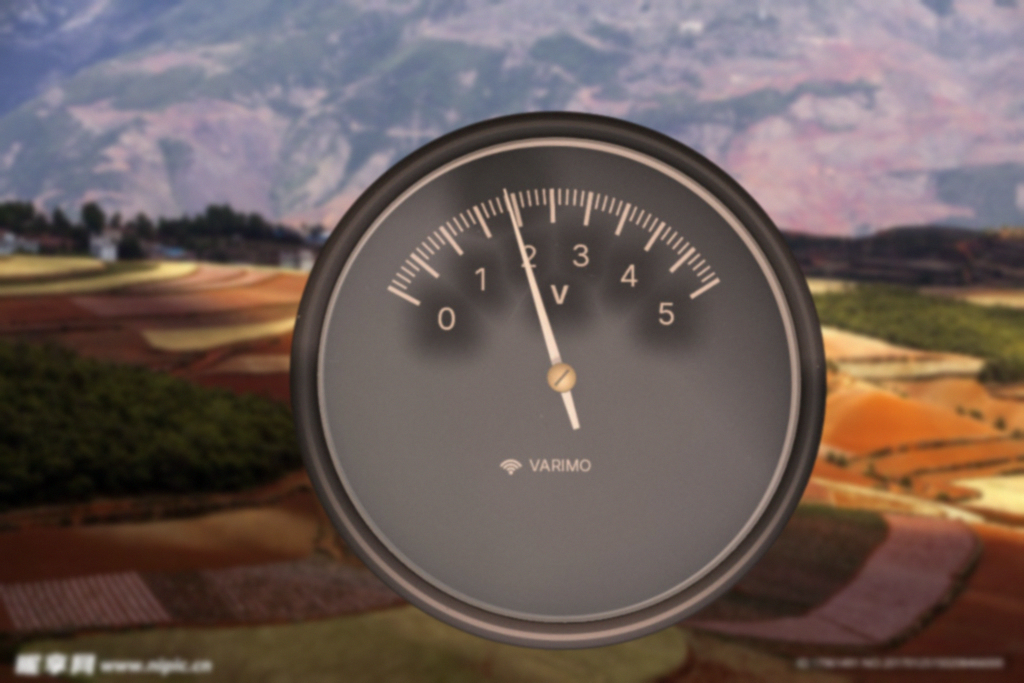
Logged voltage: 1.9,V
